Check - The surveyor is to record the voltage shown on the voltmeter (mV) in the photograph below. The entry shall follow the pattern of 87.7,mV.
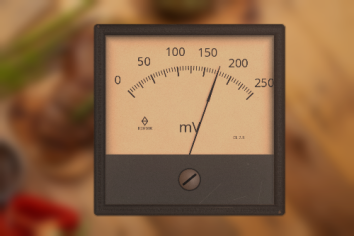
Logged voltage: 175,mV
